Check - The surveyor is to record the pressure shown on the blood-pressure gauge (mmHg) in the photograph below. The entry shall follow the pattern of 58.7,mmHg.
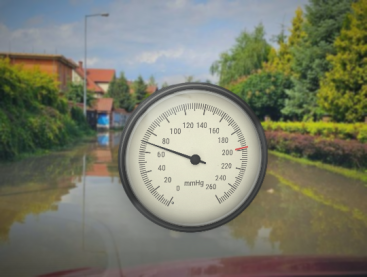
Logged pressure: 70,mmHg
